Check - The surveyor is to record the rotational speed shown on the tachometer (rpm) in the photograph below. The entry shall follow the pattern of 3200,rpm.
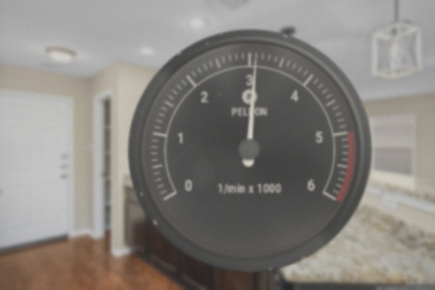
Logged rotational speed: 3100,rpm
